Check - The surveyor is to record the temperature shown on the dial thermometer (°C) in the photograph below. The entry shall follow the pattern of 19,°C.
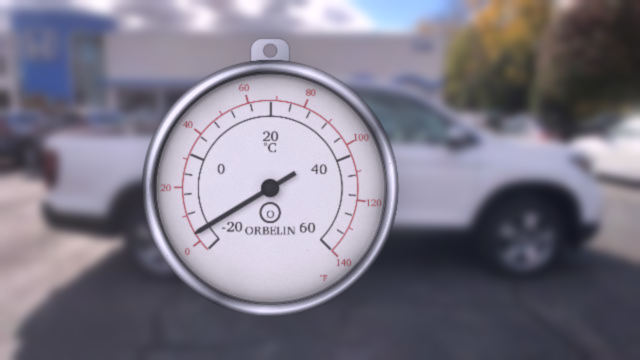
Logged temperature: -16,°C
